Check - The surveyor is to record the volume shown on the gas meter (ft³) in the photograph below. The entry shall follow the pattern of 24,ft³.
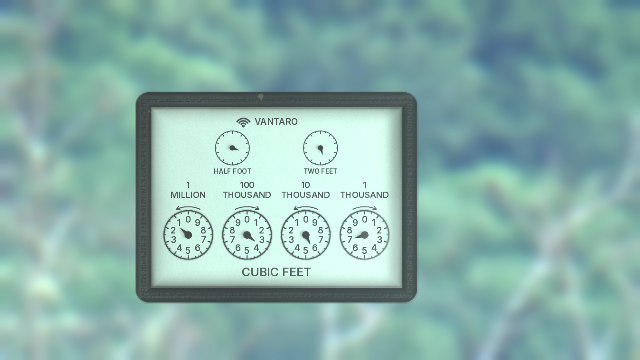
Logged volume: 135700,ft³
